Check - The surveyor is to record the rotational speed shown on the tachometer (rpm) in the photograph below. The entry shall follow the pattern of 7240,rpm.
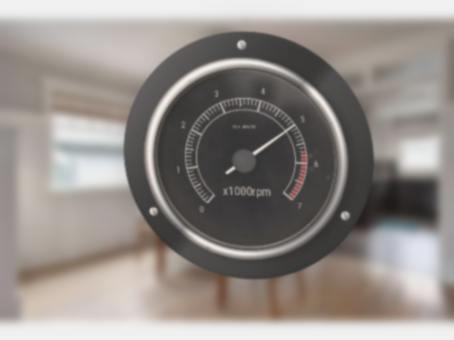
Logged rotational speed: 5000,rpm
